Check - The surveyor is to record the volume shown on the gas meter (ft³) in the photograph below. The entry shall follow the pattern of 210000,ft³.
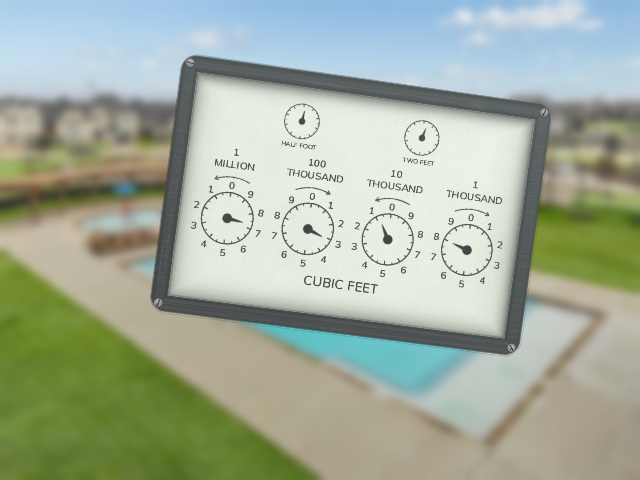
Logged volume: 730800,ft³
